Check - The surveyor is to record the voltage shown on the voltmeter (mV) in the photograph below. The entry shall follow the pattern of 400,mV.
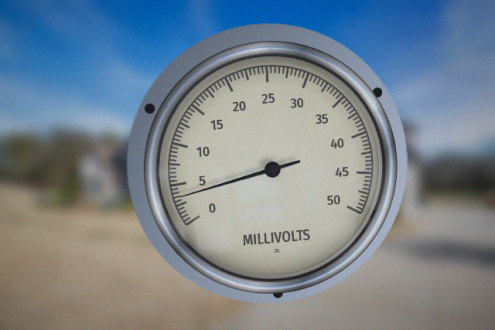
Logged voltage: 3.5,mV
